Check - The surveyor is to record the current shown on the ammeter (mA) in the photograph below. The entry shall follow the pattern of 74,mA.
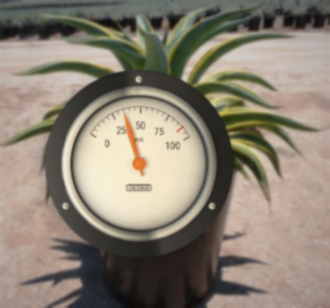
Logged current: 35,mA
